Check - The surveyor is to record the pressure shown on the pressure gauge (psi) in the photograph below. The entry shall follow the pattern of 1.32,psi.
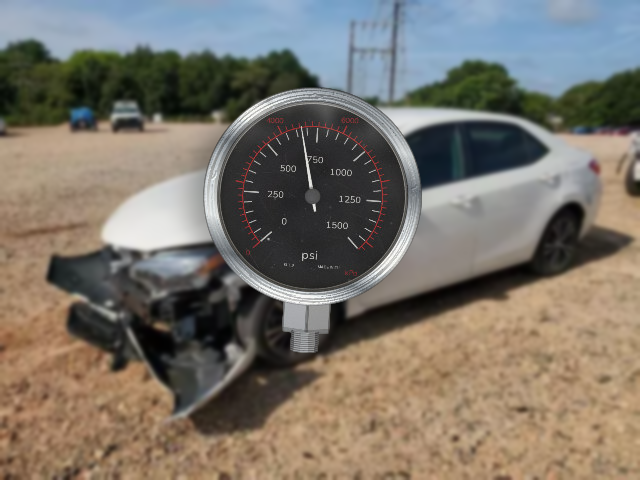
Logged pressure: 675,psi
